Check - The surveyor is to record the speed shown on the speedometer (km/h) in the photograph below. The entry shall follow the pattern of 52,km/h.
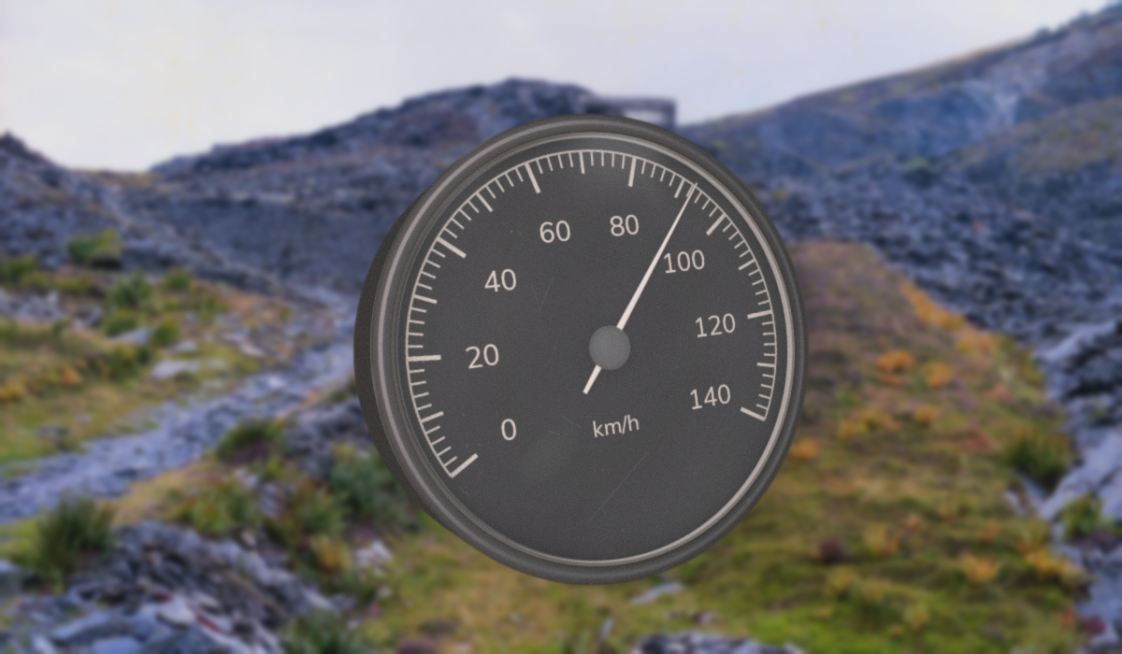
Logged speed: 92,km/h
